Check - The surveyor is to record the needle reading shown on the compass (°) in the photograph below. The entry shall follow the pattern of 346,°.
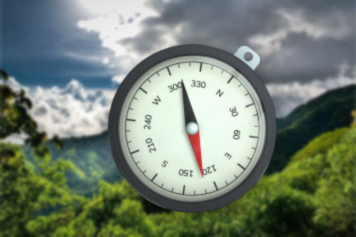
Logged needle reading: 130,°
